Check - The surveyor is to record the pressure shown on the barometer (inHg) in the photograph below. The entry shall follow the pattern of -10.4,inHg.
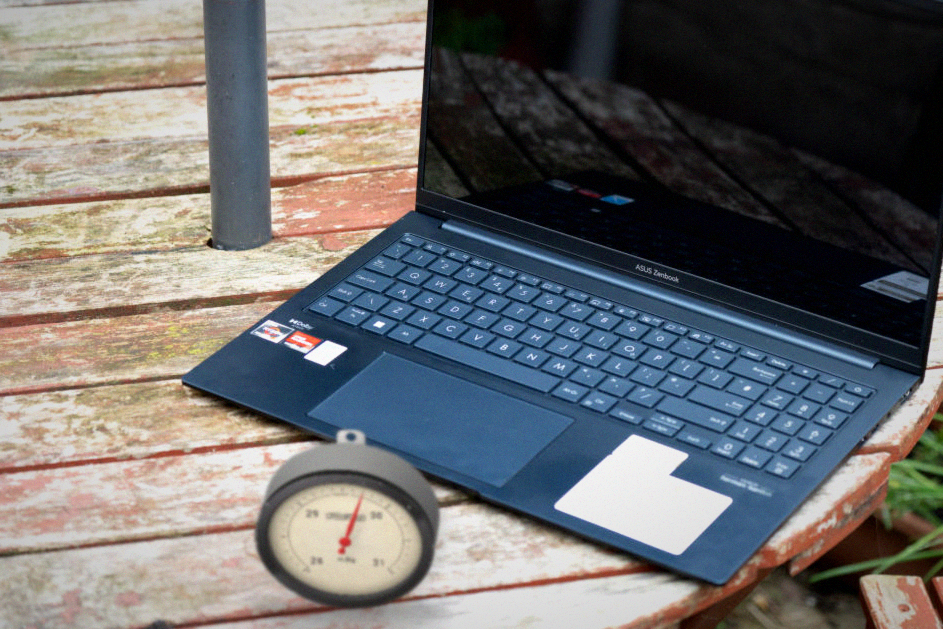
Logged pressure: 29.7,inHg
